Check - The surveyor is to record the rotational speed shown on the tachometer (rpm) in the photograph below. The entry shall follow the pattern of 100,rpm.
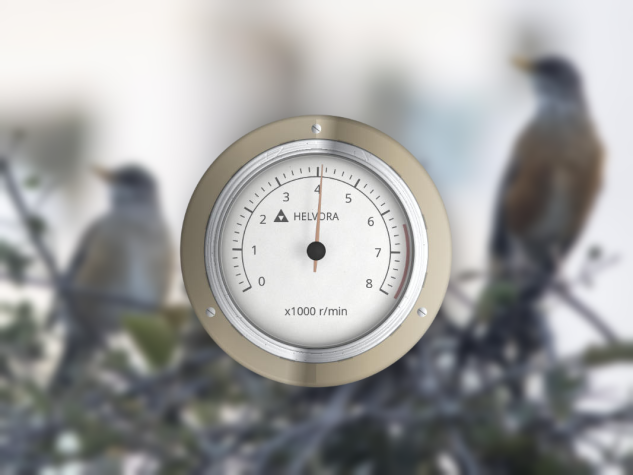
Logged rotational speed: 4100,rpm
